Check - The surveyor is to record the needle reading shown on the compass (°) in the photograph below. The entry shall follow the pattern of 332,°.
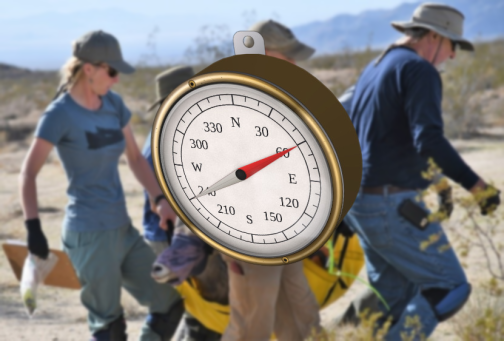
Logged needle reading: 60,°
